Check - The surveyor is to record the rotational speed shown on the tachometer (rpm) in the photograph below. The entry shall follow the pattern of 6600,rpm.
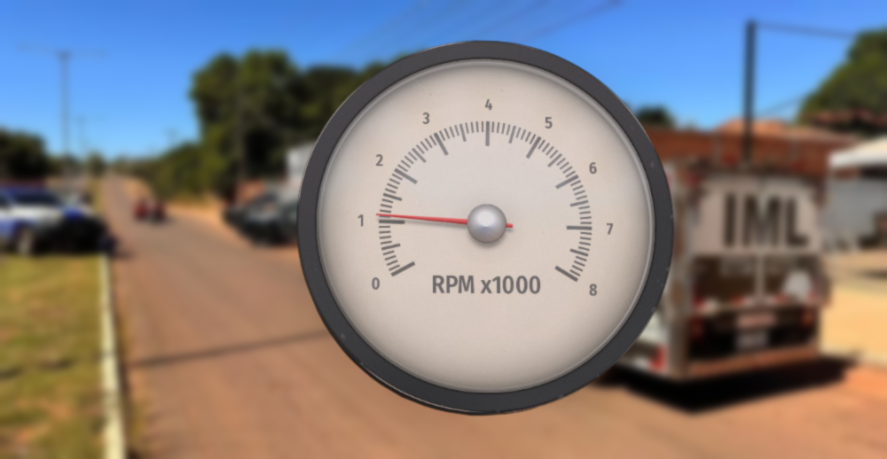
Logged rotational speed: 1100,rpm
